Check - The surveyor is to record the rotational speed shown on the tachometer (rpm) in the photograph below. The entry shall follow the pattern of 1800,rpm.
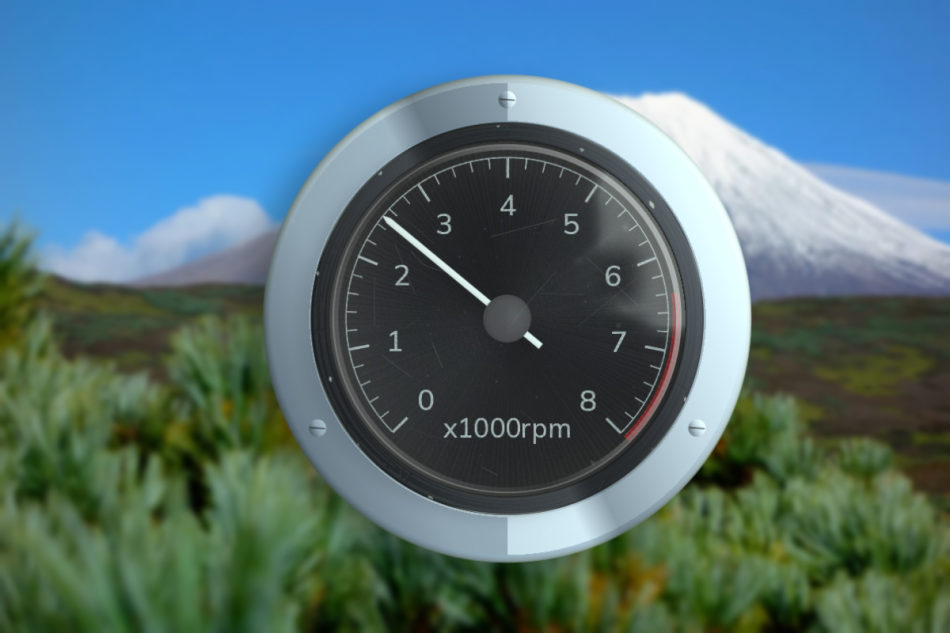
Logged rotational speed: 2500,rpm
